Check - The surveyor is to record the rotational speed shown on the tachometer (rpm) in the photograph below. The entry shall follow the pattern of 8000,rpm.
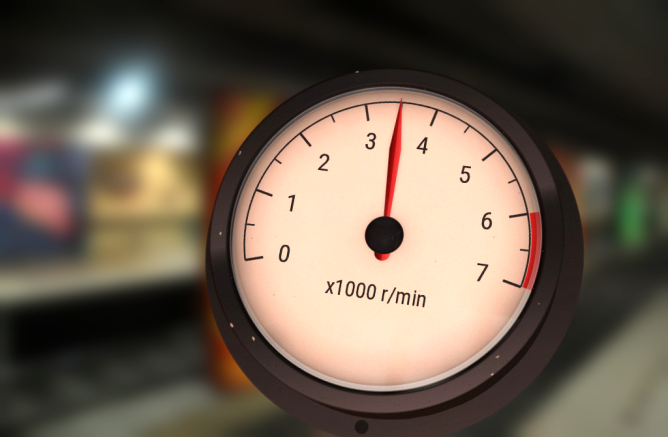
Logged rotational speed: 3500,rpm
